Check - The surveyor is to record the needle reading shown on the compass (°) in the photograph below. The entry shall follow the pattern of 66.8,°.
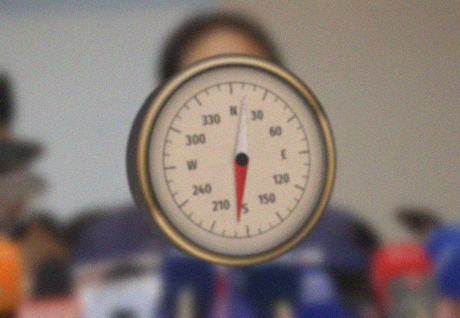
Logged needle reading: 190,°
